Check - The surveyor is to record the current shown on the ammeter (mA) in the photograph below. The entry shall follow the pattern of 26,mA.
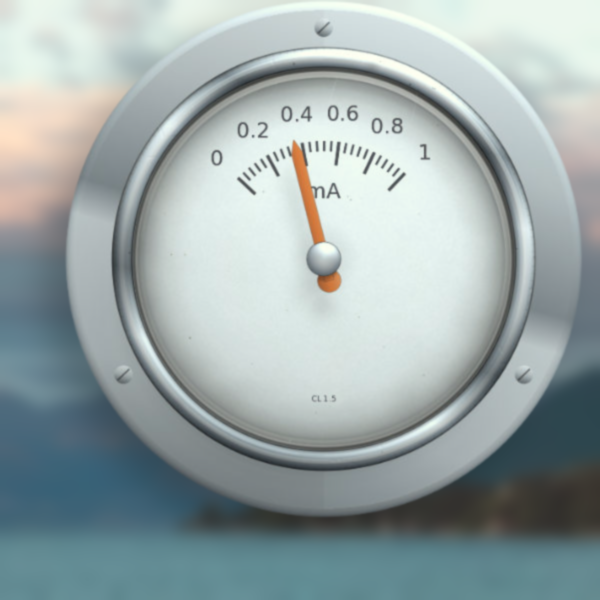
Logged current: 0.36,mA
